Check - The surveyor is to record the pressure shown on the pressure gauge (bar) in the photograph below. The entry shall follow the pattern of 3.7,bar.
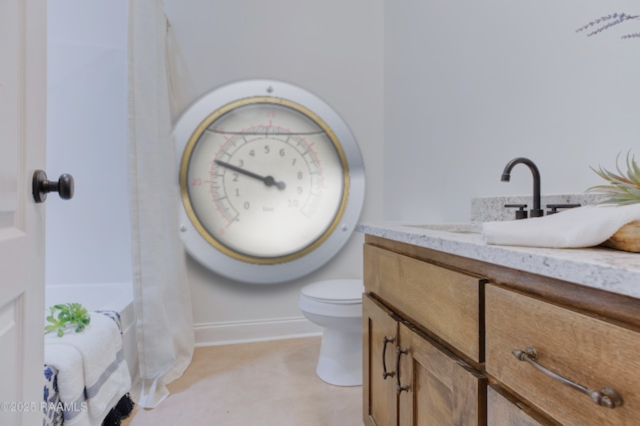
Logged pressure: 2.5,bar
